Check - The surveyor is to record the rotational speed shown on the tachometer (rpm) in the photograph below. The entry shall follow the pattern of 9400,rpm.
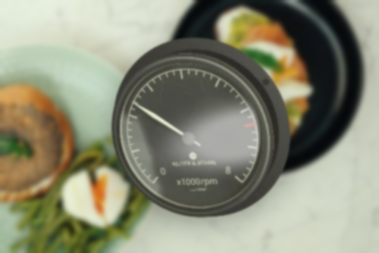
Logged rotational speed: 2400,rpm
